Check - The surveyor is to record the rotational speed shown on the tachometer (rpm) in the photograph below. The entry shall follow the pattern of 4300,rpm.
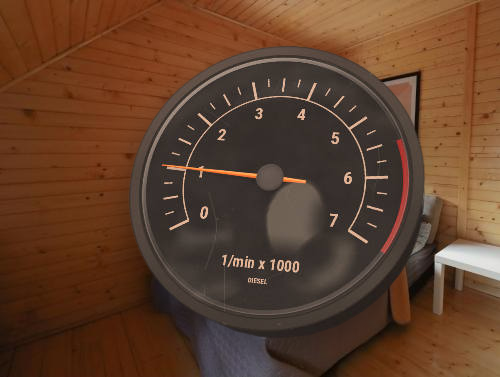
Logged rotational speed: 1000,rpm
